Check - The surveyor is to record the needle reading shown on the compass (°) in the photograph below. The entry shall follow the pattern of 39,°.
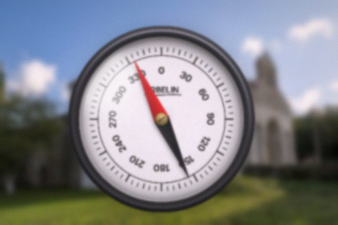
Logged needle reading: 335,°
